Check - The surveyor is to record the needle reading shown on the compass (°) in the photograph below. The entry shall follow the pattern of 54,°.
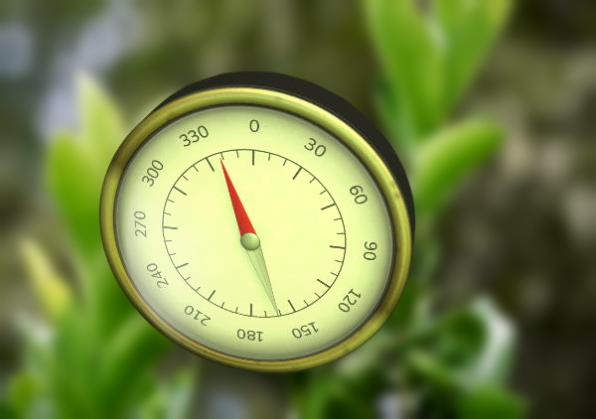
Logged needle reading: 340,°
